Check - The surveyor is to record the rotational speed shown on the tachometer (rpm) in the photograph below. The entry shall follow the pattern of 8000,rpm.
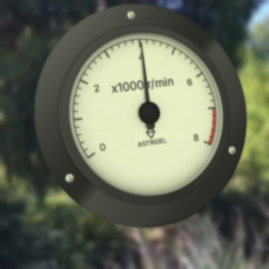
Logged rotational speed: 4000,rpm
